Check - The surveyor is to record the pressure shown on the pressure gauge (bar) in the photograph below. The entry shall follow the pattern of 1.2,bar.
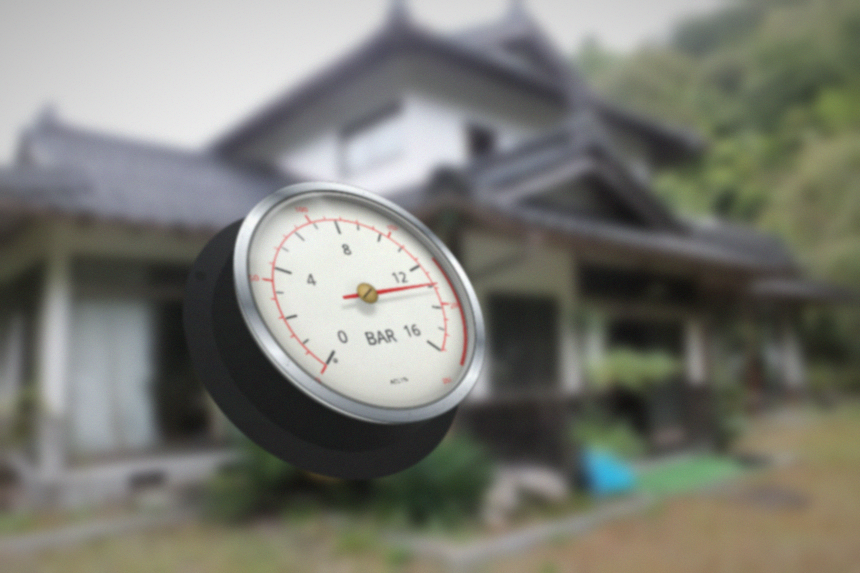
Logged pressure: 13,bar
